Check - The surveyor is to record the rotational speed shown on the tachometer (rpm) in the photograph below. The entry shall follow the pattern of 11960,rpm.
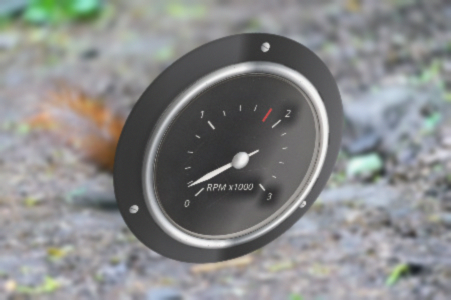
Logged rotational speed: 200,rpm
